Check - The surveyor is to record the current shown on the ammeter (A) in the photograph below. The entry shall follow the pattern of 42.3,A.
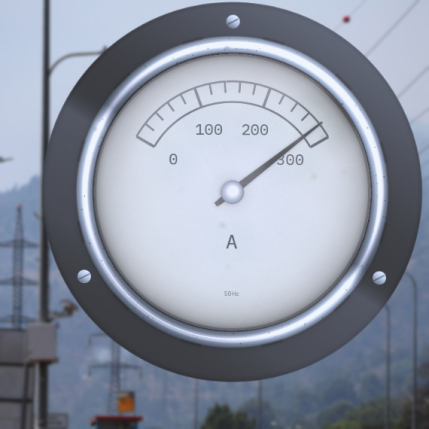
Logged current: 280,A
